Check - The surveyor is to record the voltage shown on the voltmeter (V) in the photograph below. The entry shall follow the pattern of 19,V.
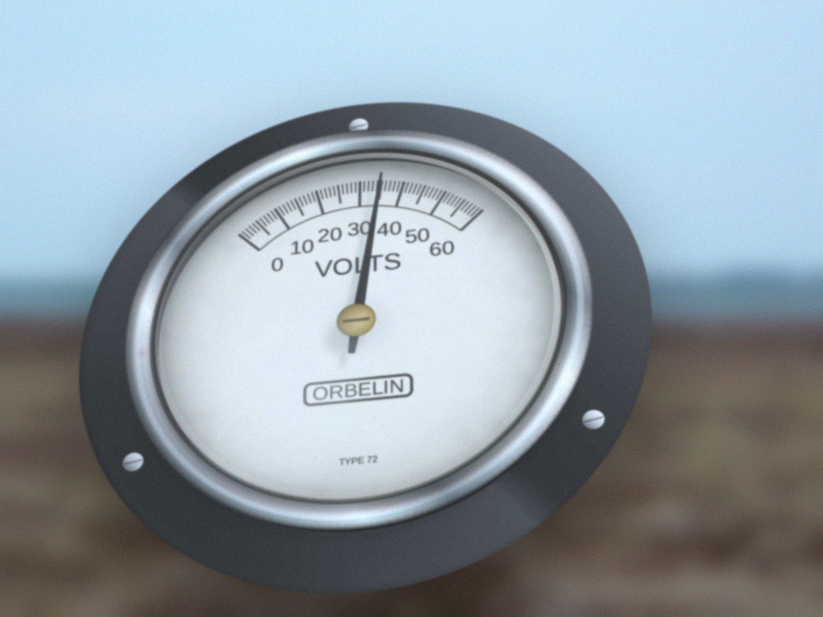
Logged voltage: 35,V
